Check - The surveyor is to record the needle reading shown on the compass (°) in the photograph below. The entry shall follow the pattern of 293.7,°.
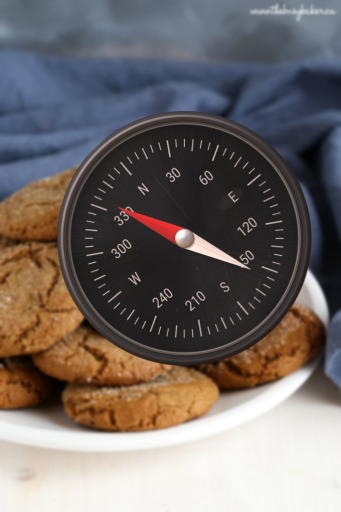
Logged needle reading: 335,°
